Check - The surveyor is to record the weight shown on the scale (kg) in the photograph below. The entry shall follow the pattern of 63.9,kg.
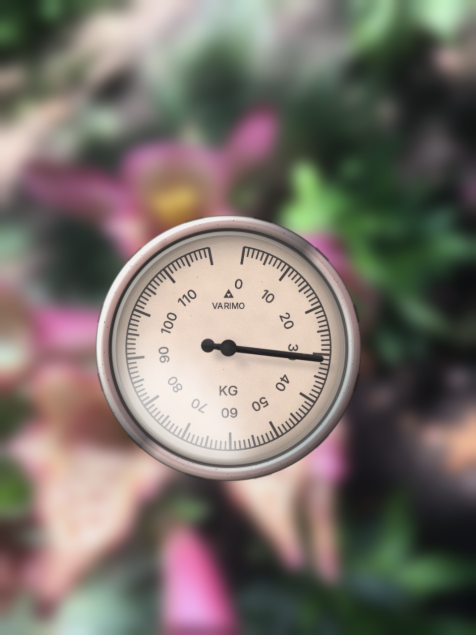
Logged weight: 31,kg
